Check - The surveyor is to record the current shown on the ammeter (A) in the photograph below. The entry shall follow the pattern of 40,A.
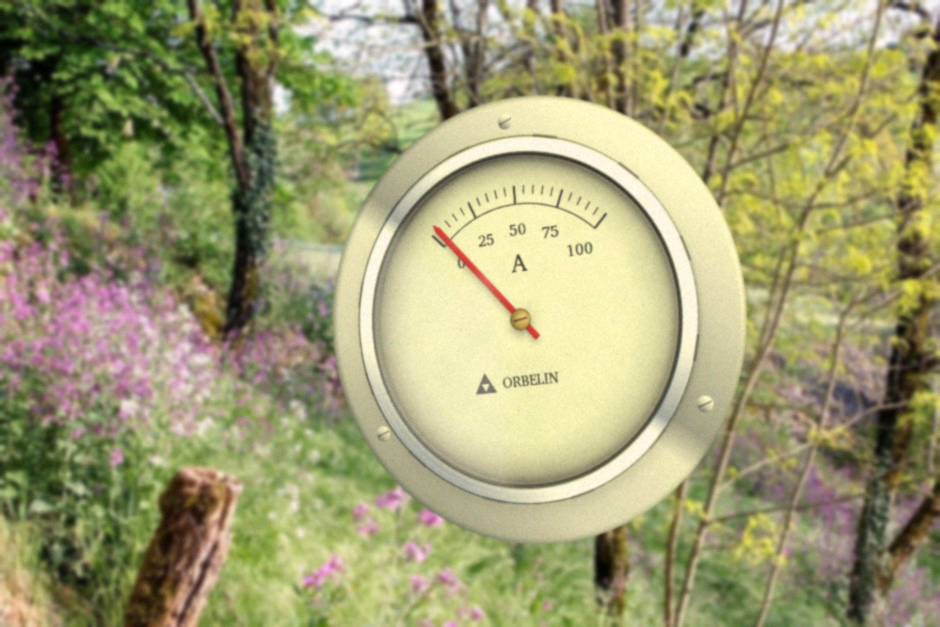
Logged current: 5,A
